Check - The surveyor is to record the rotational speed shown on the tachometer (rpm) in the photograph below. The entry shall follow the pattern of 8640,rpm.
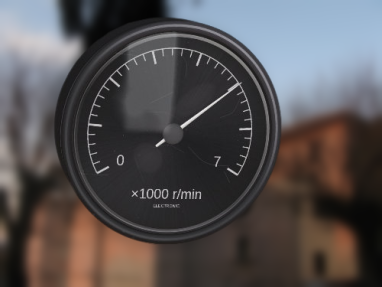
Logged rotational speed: 5000,rpm
